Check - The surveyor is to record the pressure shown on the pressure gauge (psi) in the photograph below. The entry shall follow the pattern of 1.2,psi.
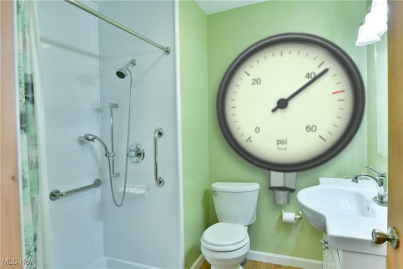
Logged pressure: 42,psi
